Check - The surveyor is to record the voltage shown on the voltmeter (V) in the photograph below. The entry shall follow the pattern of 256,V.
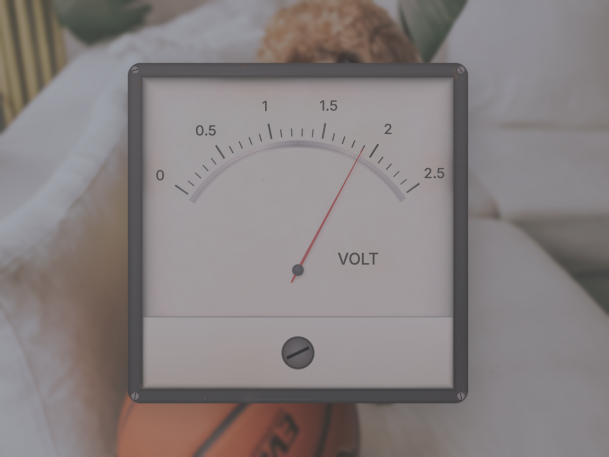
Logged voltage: 1.9,V
